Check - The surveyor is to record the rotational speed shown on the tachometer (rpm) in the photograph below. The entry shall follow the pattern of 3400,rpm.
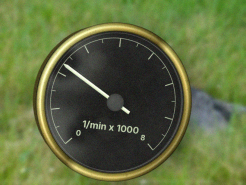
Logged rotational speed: 2250,rpm
